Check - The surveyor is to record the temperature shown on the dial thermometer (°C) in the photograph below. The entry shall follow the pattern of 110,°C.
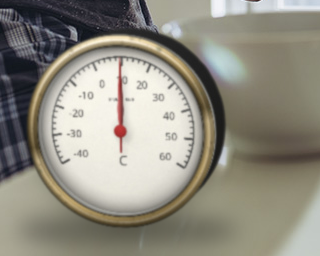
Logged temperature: 10,°C
